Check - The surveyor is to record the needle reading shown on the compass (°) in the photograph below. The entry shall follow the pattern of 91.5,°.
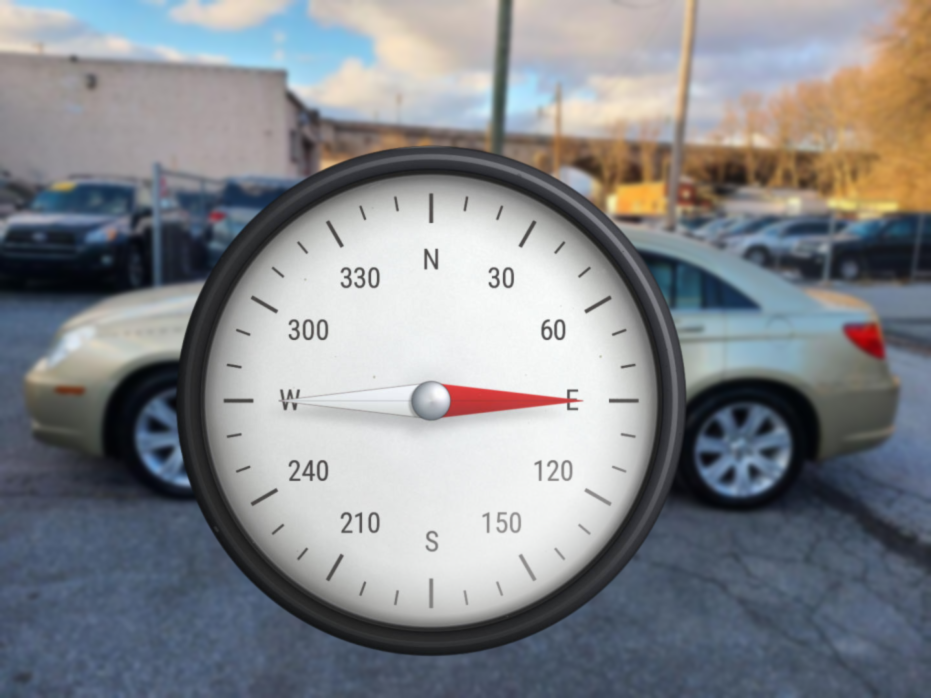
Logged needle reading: 90,°
